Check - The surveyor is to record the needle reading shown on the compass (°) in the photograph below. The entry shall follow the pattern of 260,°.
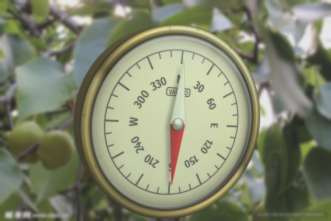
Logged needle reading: 180,°
